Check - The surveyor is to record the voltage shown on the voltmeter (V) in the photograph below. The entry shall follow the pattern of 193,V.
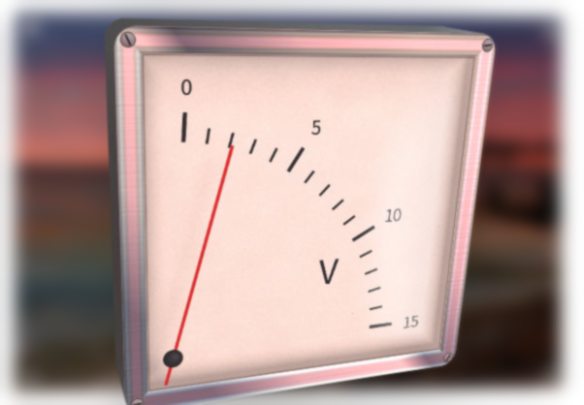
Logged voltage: 2,V
